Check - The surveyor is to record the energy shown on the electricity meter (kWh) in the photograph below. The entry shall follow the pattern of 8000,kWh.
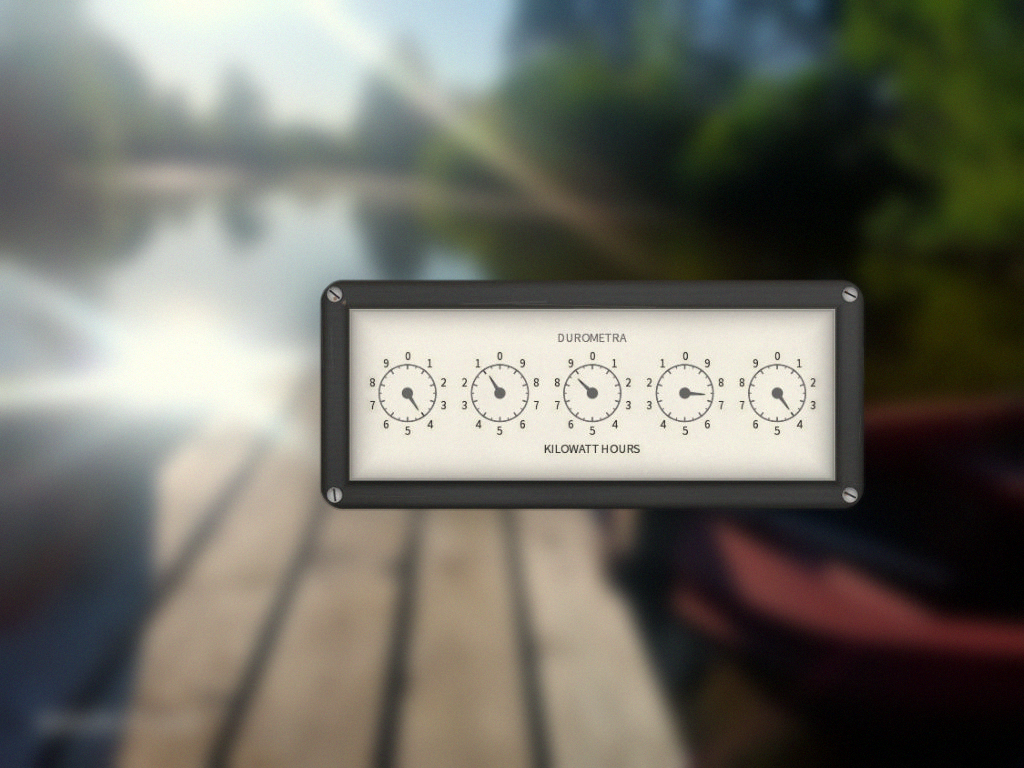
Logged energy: 40874,kWh
